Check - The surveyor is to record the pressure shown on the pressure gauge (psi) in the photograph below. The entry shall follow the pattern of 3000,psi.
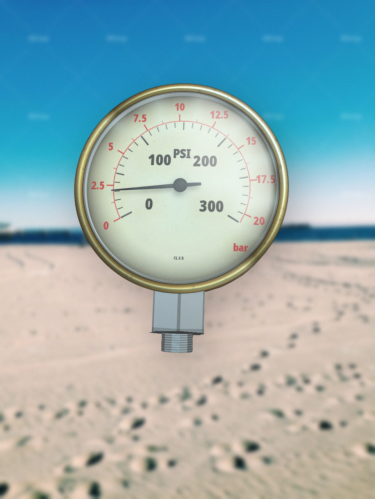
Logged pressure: 30,psi
